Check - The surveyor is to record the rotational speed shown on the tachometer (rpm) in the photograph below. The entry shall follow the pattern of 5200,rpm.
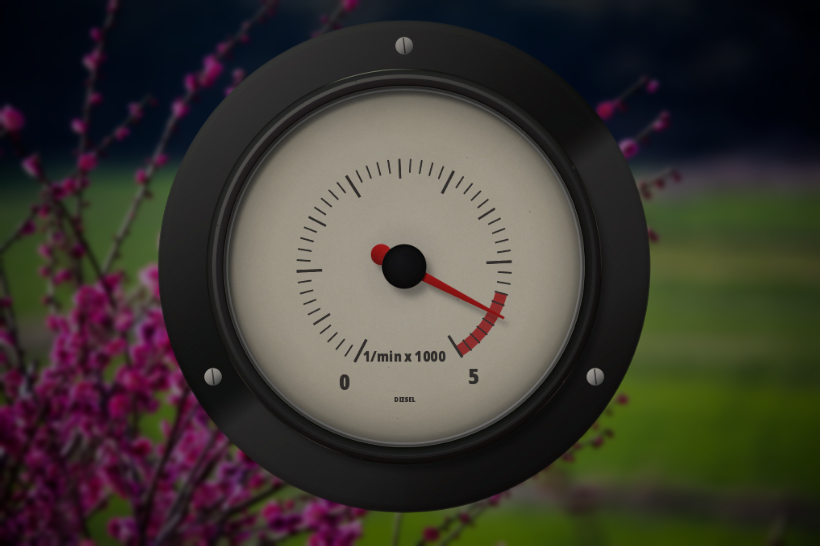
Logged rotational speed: 4500,rpm
